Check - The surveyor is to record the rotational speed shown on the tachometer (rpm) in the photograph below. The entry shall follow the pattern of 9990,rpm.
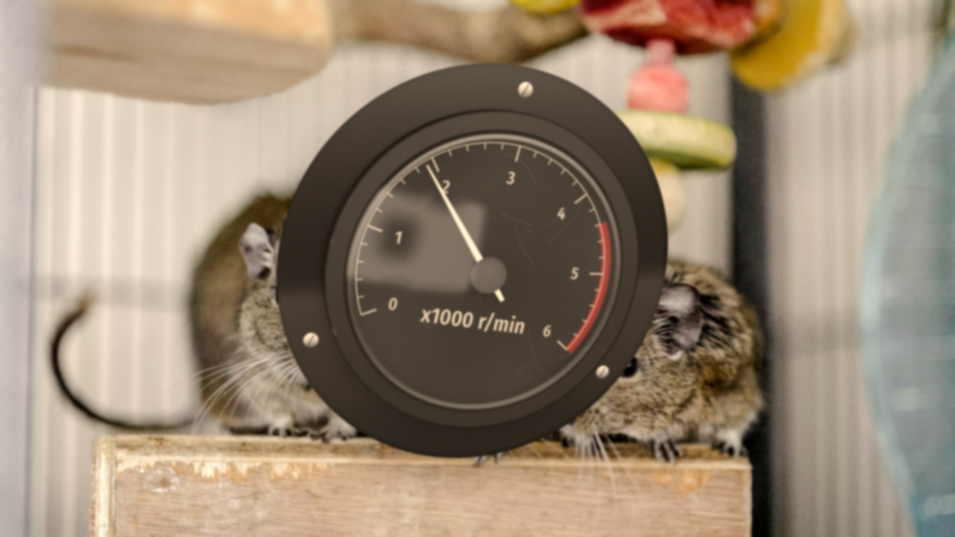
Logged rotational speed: 1900,rpm
